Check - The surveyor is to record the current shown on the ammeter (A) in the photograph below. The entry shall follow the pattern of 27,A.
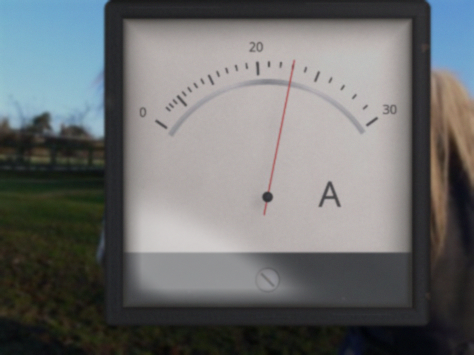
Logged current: 23,A
